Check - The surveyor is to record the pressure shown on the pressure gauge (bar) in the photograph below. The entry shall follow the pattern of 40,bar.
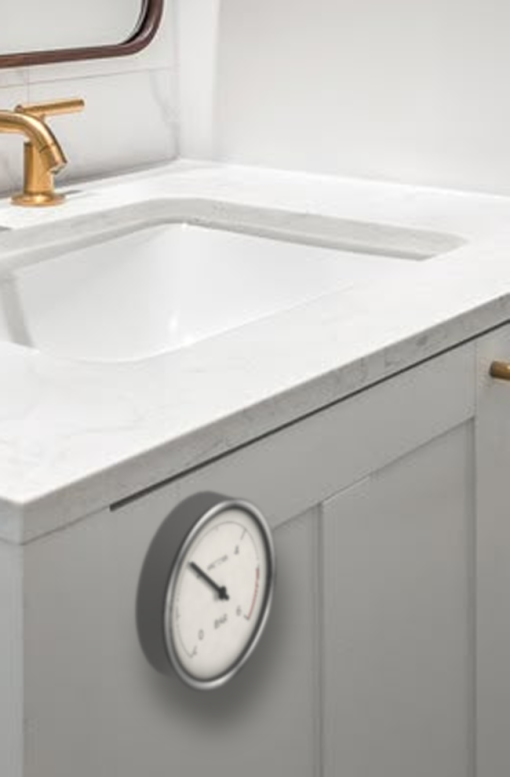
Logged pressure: 2,bar
